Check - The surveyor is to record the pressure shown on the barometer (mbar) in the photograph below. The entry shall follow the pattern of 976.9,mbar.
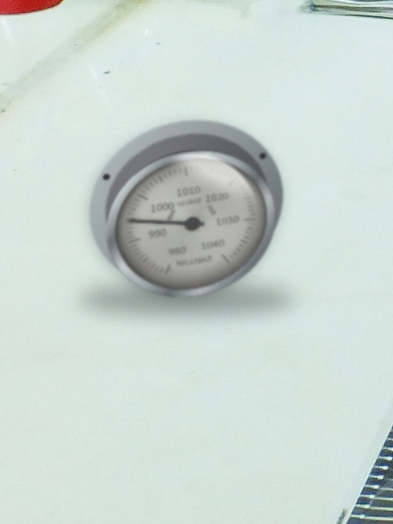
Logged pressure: 995,mbar
